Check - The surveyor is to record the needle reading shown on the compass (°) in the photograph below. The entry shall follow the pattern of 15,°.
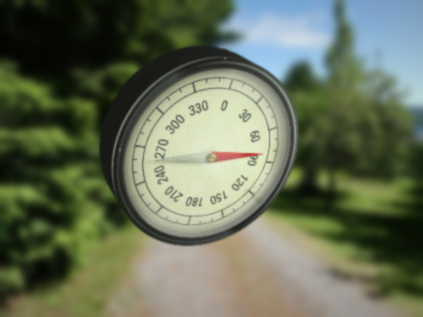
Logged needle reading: 80,°
